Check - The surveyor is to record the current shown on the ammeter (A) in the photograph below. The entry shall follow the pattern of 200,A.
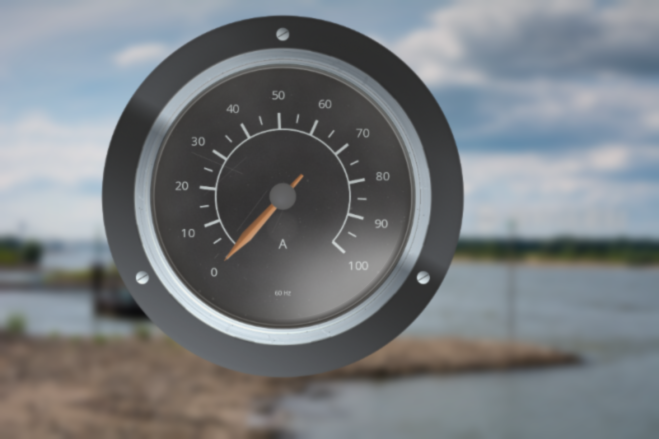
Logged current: 0,A
